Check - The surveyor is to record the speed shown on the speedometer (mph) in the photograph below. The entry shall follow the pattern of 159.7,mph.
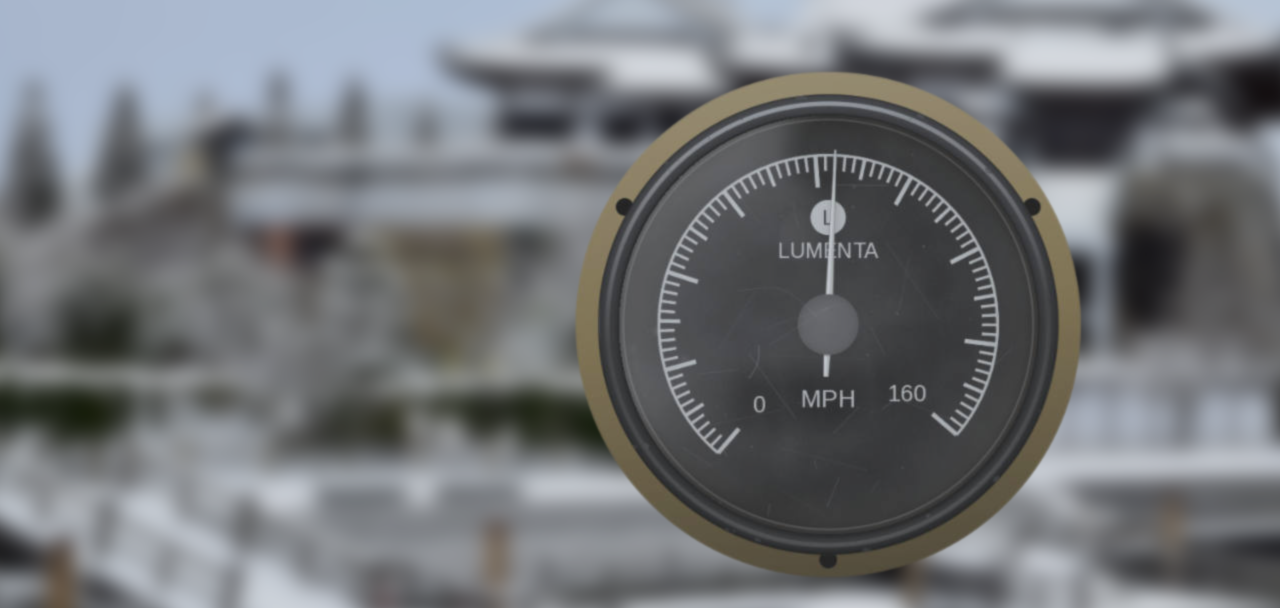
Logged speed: 84,mph
